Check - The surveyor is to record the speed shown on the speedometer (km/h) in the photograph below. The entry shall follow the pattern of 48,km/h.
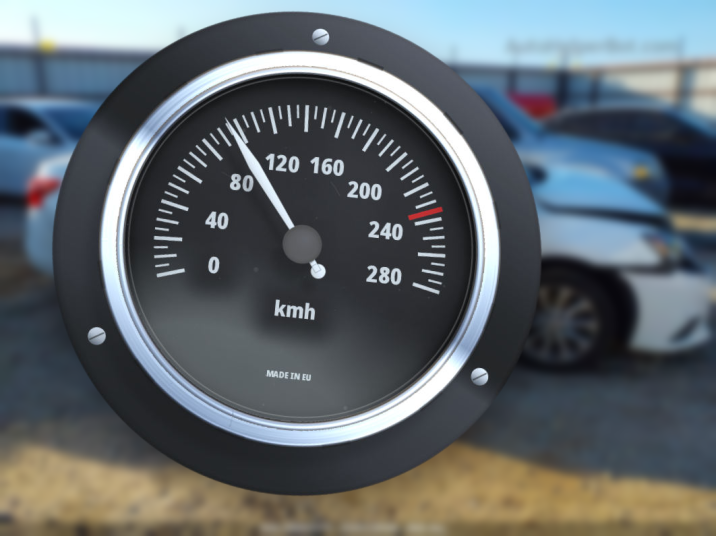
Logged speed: 95,km/h
